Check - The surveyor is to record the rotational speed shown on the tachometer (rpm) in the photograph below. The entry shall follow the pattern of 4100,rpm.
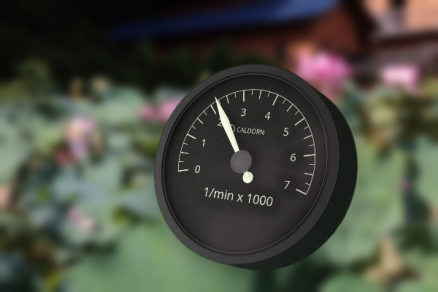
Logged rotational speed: 2250,rpm
